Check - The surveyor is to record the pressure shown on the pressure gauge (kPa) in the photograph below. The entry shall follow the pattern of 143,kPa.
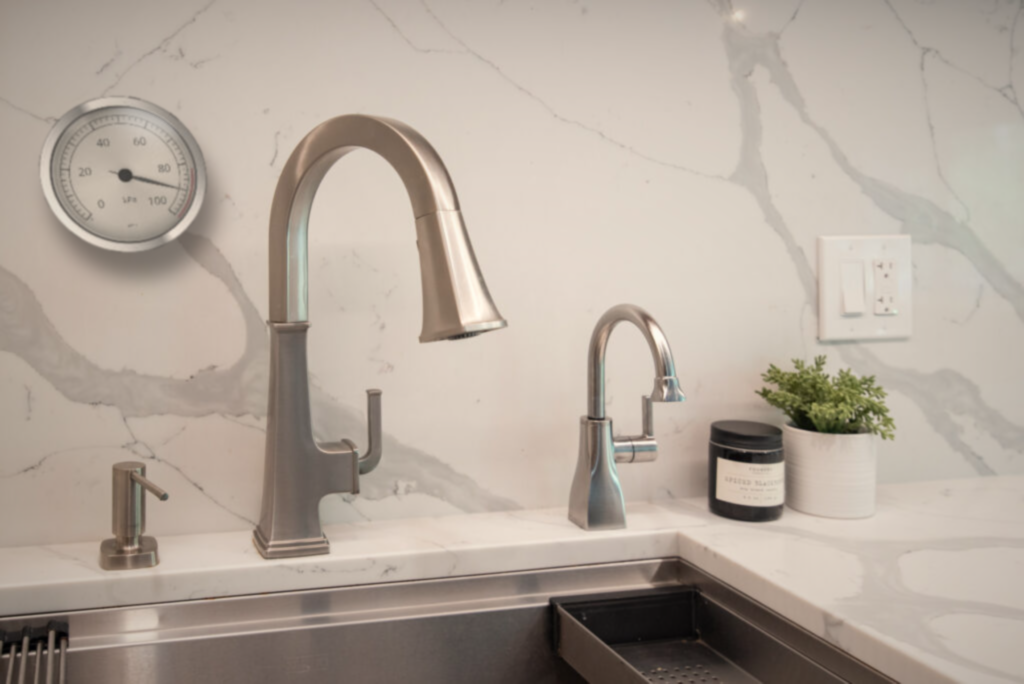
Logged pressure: 90,kPa
